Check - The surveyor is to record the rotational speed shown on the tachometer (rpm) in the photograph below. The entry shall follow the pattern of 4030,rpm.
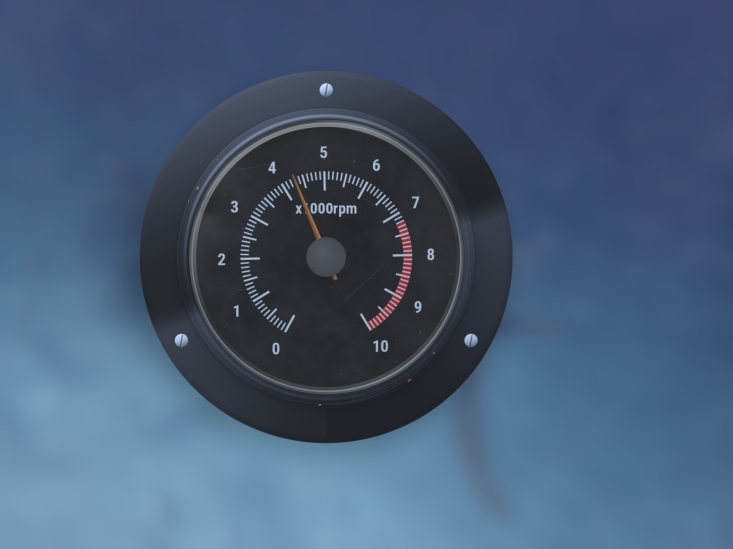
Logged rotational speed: 4300,rpm
